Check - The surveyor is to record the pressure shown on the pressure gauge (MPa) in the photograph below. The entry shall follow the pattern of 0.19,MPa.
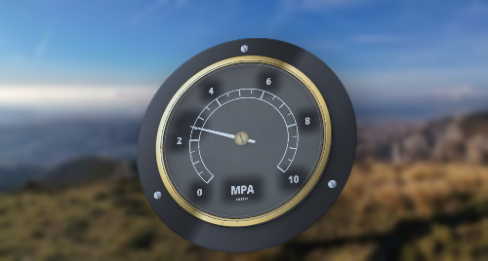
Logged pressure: 2.5,MPa
